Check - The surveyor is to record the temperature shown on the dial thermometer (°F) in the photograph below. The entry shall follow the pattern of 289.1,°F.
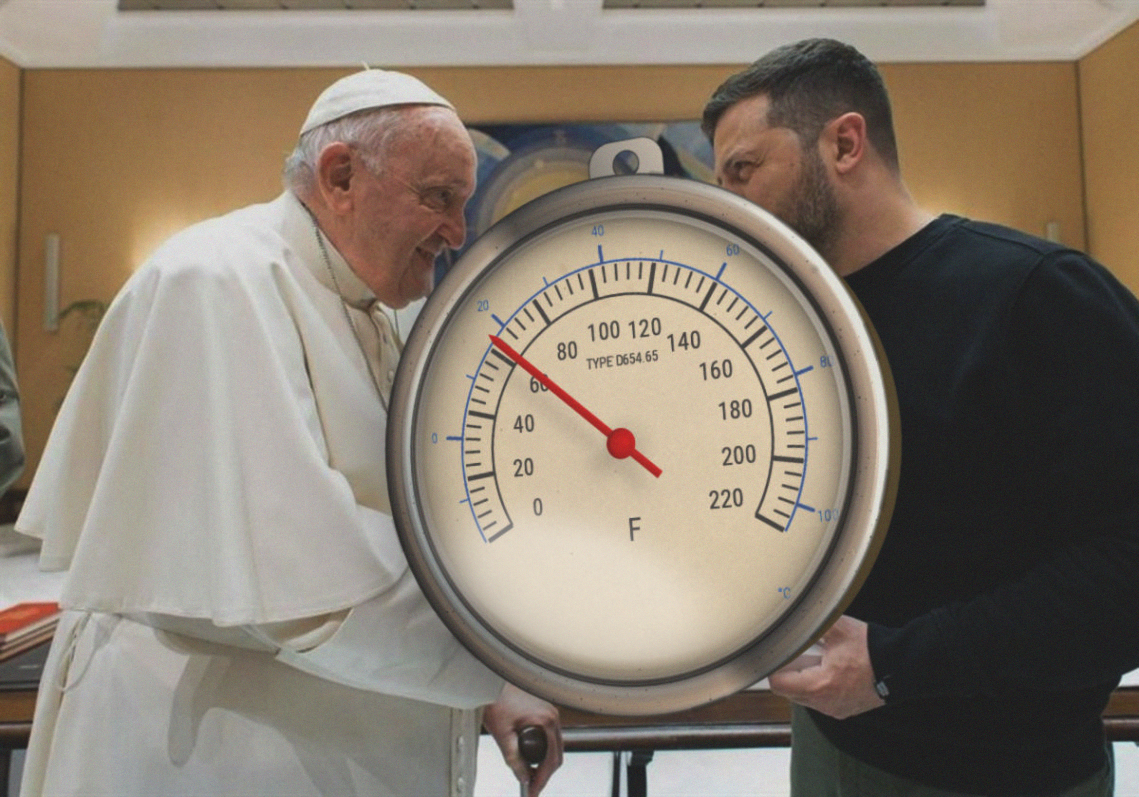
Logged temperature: 64,°F
